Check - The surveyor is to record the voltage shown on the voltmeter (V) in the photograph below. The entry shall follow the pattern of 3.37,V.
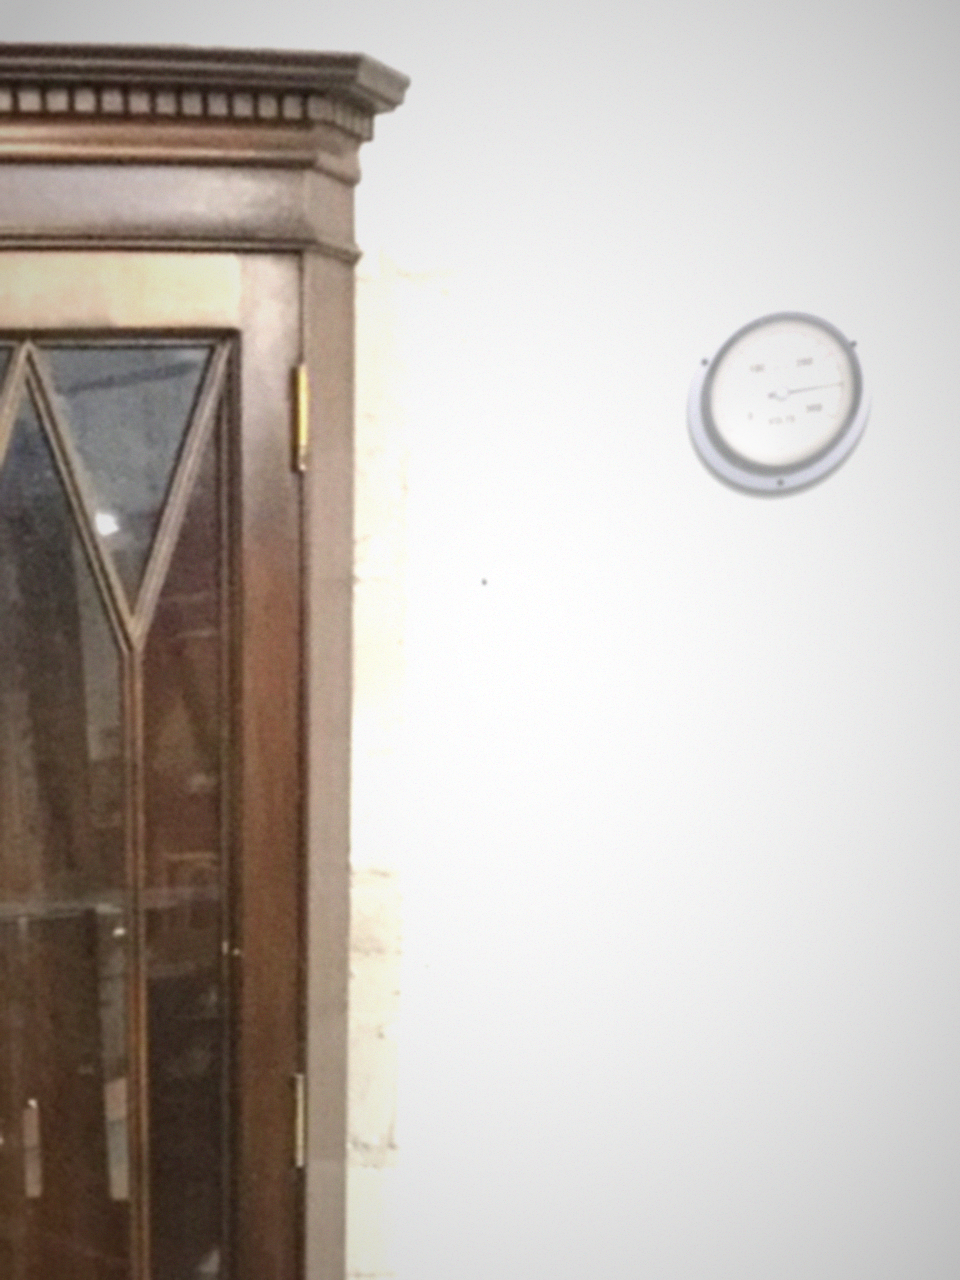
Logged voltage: 260,V
